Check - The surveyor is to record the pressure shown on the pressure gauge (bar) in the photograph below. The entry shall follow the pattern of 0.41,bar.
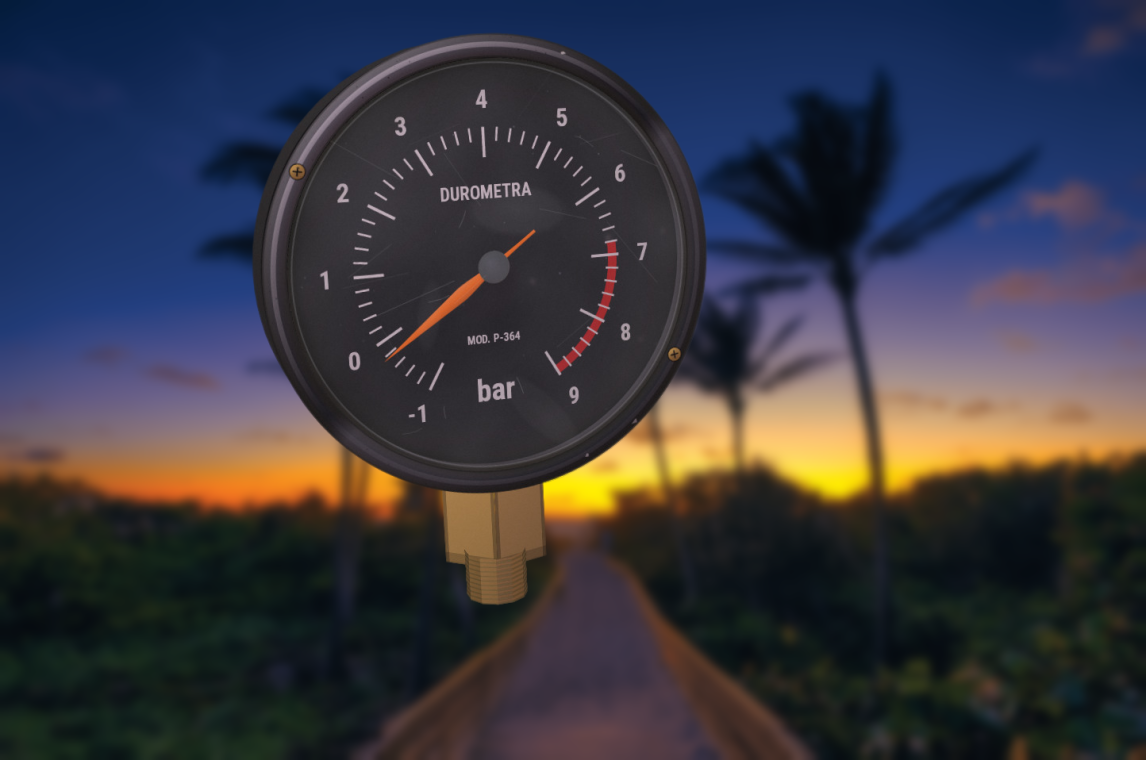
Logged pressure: -0.2,bar
